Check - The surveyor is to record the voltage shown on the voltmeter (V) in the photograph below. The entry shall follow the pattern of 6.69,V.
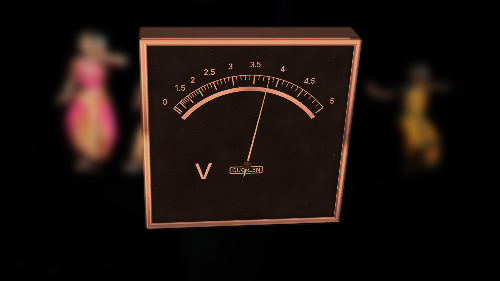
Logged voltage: 3.8,V
